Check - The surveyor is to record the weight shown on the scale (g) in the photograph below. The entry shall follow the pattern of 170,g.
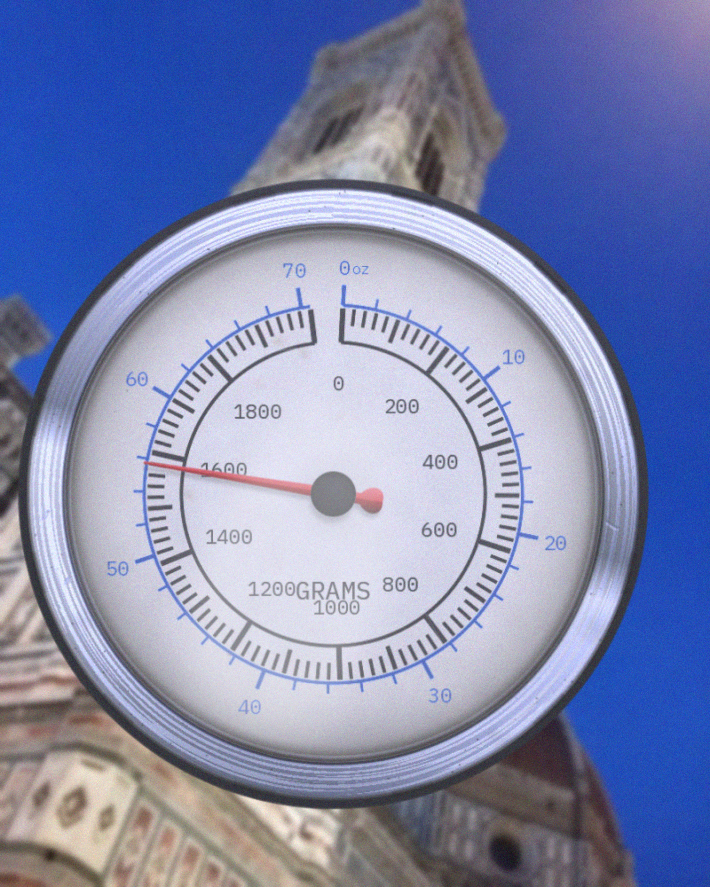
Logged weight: 1580,g
